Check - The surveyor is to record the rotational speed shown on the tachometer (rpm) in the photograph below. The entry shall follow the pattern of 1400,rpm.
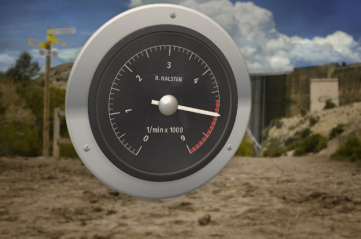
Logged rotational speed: 5000,rpm
